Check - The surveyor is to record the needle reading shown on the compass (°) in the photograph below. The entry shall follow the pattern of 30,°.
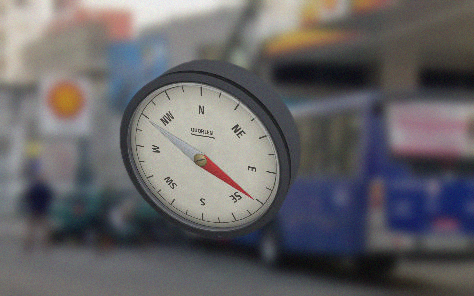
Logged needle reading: 120,°
